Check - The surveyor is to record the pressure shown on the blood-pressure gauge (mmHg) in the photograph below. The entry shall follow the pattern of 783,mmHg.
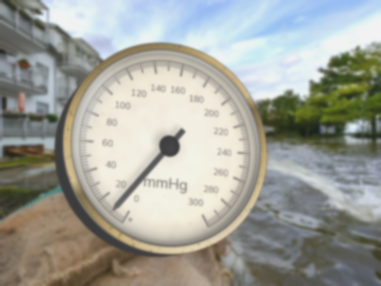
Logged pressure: 10,mmHg
